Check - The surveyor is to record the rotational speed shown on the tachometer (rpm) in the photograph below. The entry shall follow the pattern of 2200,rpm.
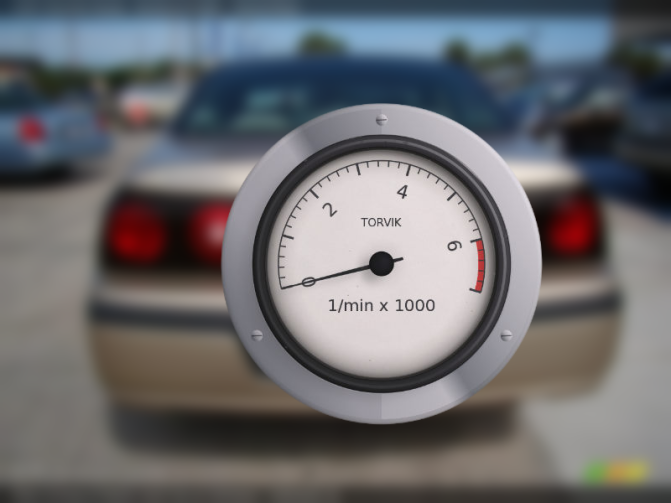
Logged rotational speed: 0,rpm
